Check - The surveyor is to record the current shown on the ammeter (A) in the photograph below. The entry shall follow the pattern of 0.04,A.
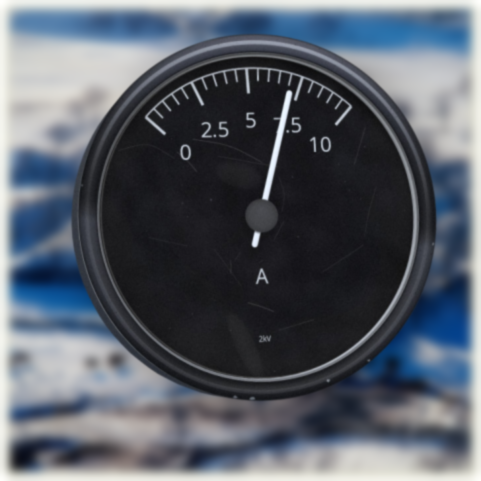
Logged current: 7,A
